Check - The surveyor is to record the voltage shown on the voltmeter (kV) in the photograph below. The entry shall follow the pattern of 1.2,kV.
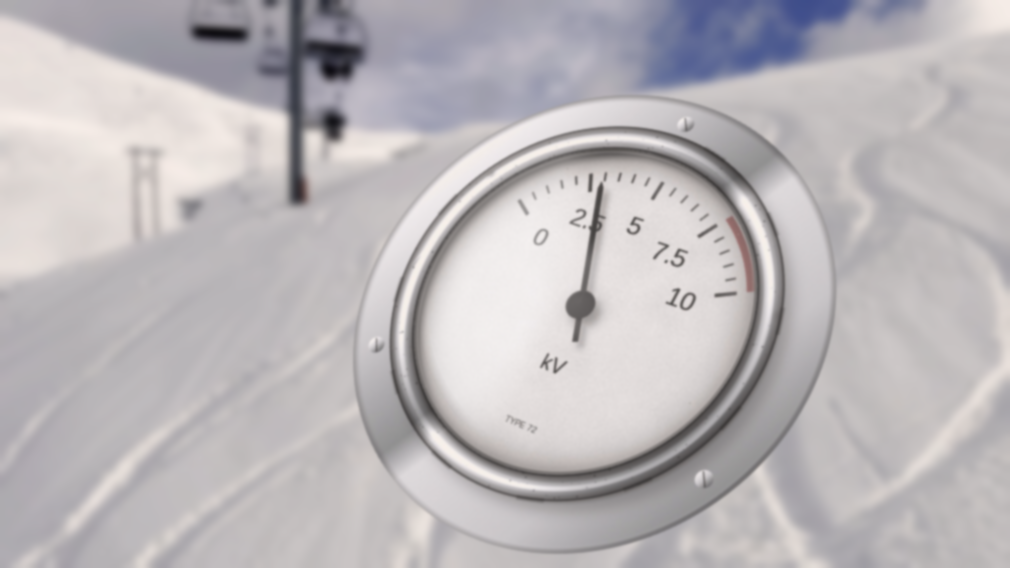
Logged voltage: 3,kV
